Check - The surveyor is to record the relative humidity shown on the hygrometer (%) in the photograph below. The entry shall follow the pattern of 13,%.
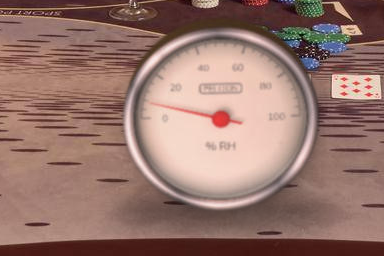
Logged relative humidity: 8,%
